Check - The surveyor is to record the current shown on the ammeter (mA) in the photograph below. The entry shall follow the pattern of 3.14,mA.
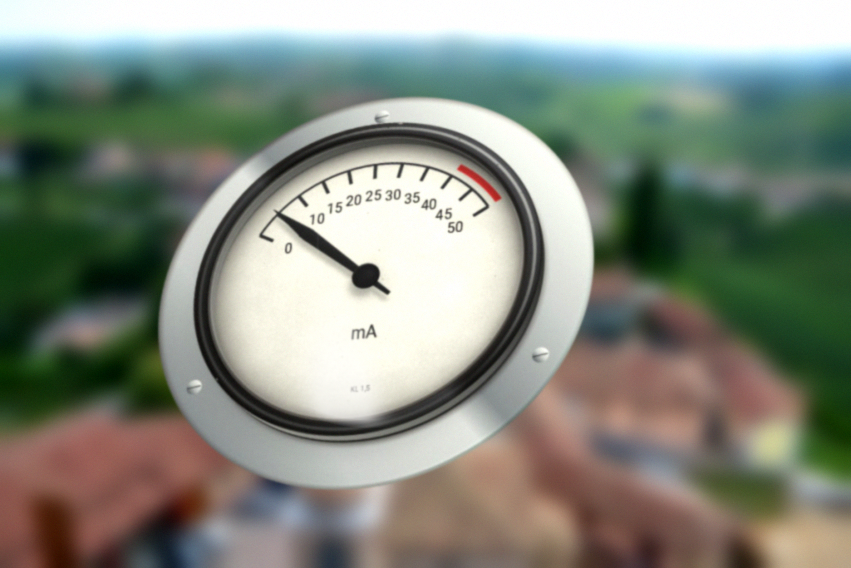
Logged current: 5,mA
